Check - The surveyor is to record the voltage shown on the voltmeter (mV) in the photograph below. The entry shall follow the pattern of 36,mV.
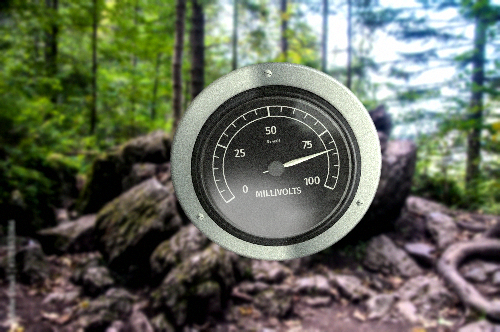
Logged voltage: 82.5,mV
